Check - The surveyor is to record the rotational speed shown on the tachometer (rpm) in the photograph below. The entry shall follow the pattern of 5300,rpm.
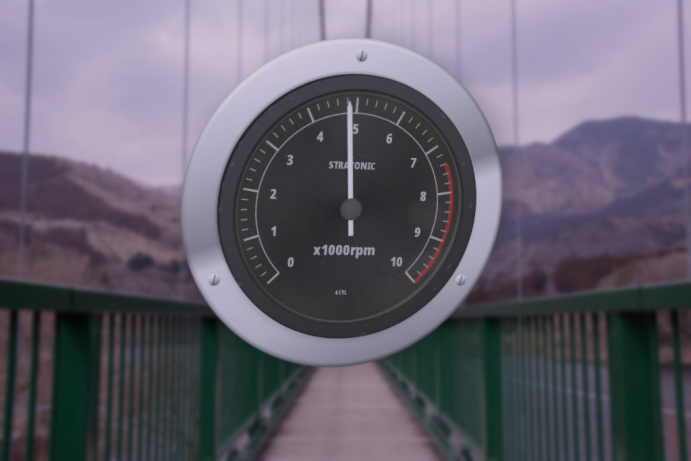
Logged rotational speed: 4800,rpm
